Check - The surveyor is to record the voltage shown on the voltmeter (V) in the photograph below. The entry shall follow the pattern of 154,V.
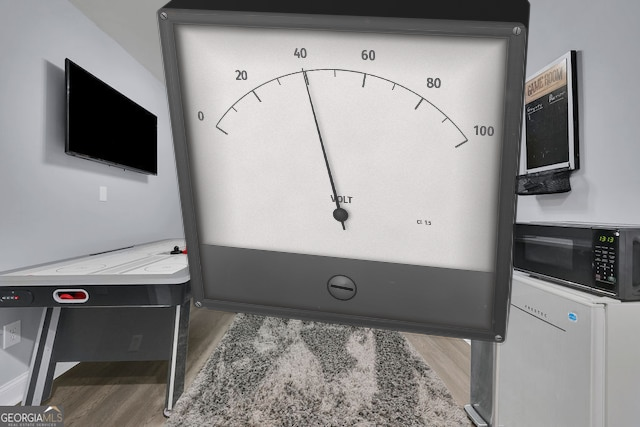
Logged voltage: 40,V
